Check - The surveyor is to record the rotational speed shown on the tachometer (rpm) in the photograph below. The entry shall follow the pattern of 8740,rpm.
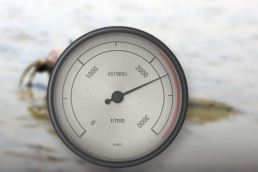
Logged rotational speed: 2250,rpm
